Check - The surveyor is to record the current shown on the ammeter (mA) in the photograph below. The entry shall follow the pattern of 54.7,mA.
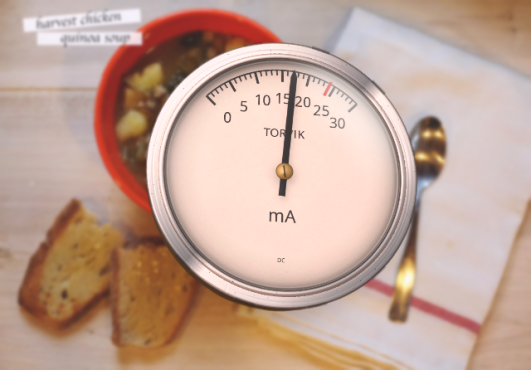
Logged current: 17,mA
